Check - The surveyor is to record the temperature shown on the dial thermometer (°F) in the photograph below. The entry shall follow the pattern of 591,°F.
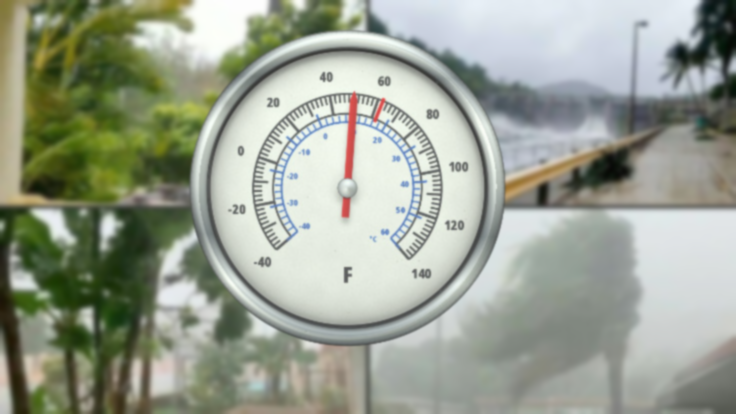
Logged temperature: 50,°F
